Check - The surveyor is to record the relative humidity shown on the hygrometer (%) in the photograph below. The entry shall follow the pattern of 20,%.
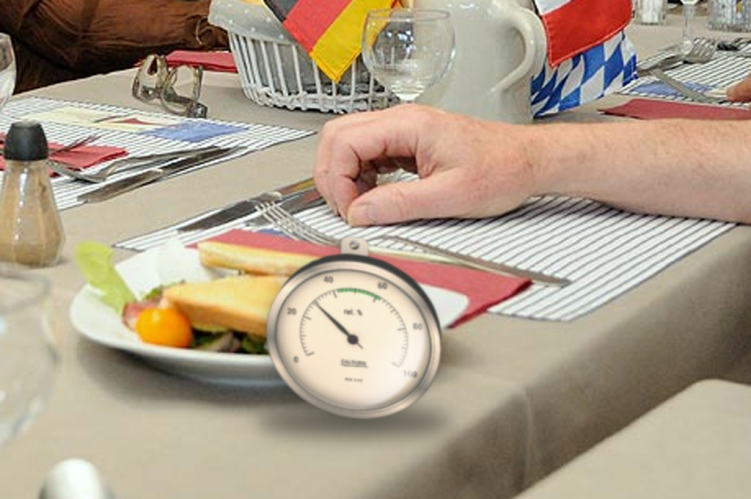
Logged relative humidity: 30,%
